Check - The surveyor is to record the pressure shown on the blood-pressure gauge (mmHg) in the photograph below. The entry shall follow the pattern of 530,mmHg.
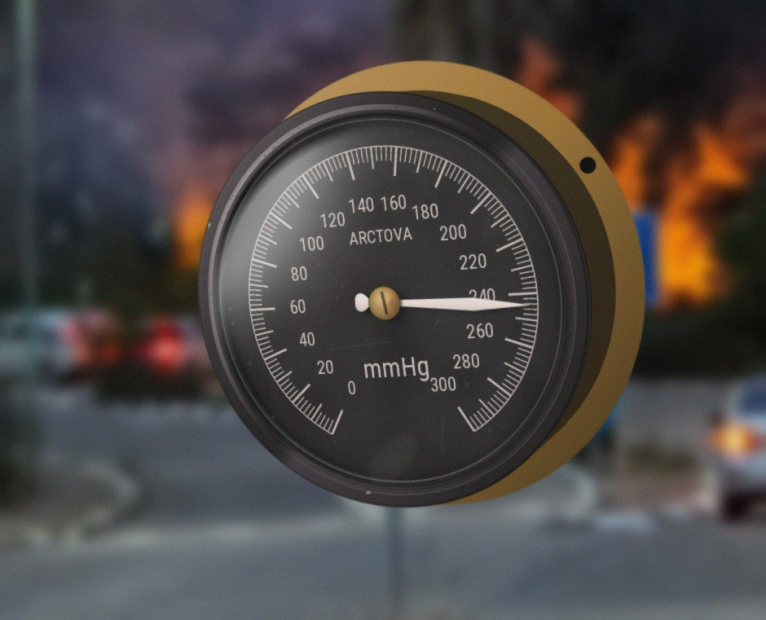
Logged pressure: 244,mmHg
